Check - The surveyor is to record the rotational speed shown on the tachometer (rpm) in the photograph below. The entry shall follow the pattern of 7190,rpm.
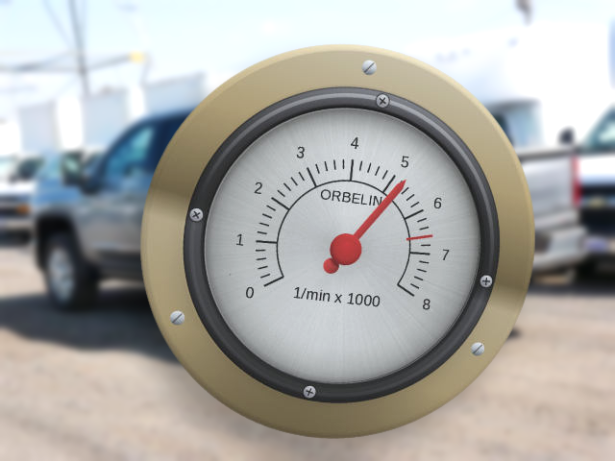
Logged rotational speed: 5200,rpm
